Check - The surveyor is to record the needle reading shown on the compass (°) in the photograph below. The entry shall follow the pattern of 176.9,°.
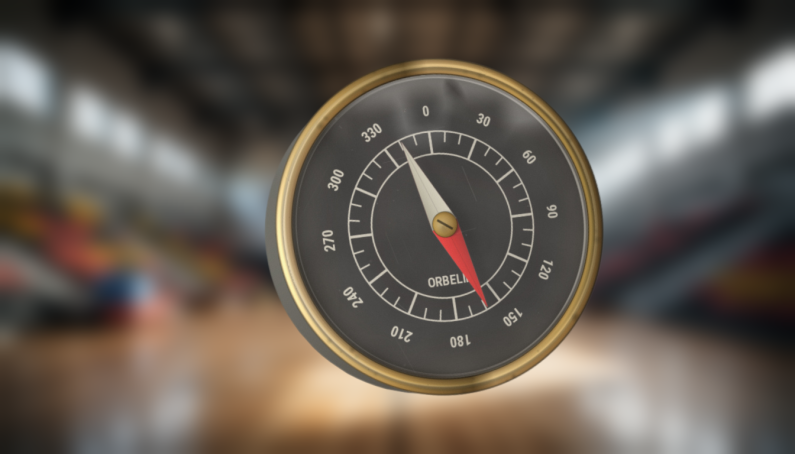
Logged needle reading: 160,°
